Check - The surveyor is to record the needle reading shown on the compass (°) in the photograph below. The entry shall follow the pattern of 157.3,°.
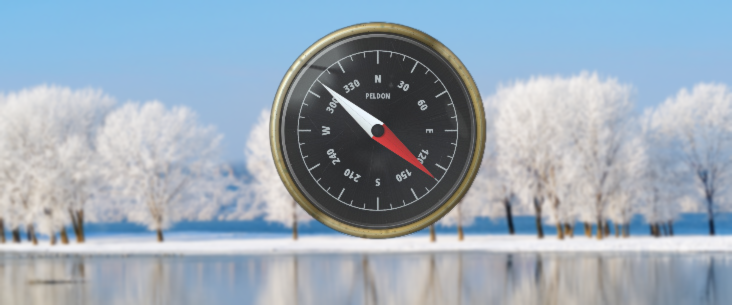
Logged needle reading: 130,°
